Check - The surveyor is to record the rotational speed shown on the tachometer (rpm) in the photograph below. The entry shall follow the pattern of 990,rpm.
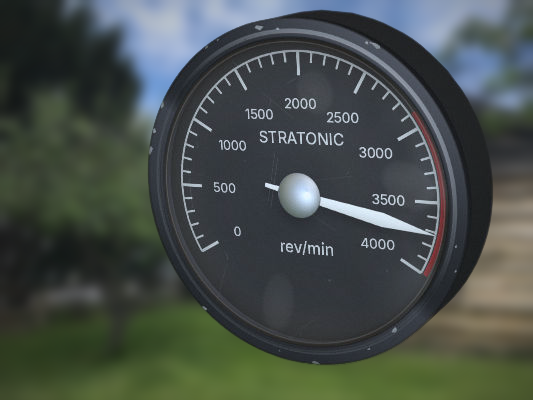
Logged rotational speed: 3700,rpm
